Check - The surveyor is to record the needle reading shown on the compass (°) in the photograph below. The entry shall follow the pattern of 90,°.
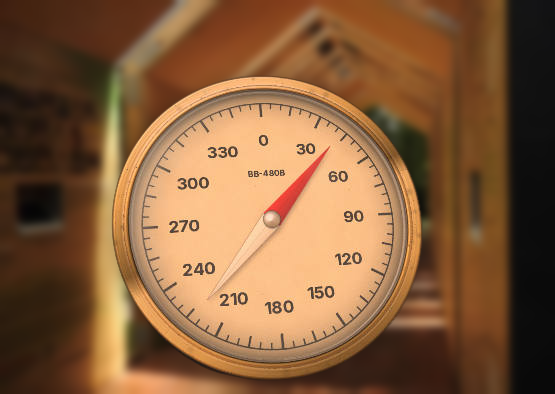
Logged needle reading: 42.5,°
